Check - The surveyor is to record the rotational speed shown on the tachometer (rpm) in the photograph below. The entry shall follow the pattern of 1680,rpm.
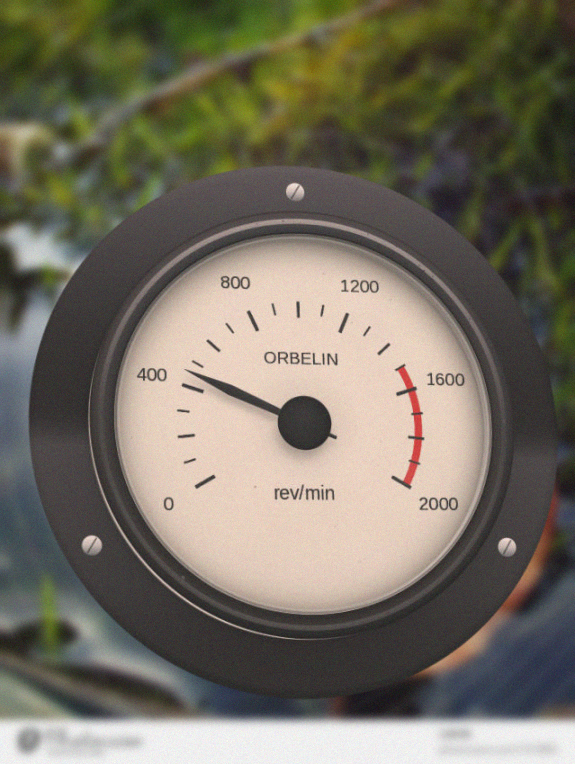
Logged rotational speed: 450,rpm
